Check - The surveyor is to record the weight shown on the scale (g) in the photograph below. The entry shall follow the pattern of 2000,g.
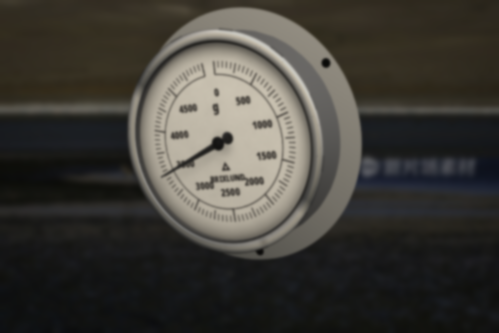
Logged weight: 3500,g
